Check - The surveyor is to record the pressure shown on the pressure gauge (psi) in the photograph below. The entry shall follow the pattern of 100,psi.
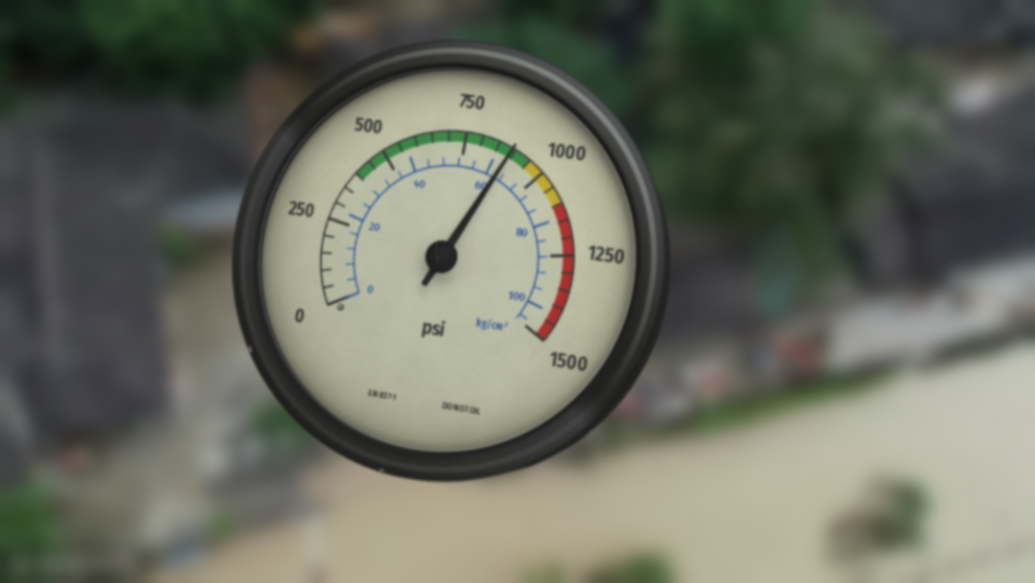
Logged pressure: 900,psi
